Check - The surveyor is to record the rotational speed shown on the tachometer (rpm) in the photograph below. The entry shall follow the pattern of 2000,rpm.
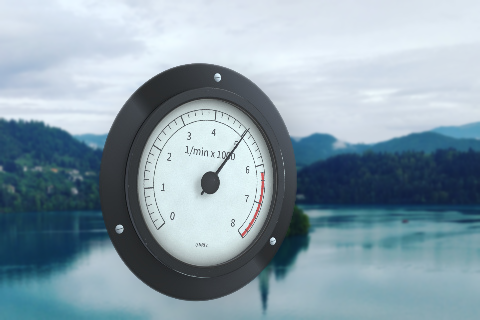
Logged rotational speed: 5000,rpm
